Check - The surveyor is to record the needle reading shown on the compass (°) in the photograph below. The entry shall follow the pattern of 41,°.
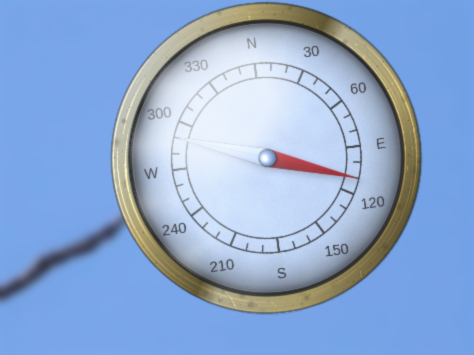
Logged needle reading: 110,°
